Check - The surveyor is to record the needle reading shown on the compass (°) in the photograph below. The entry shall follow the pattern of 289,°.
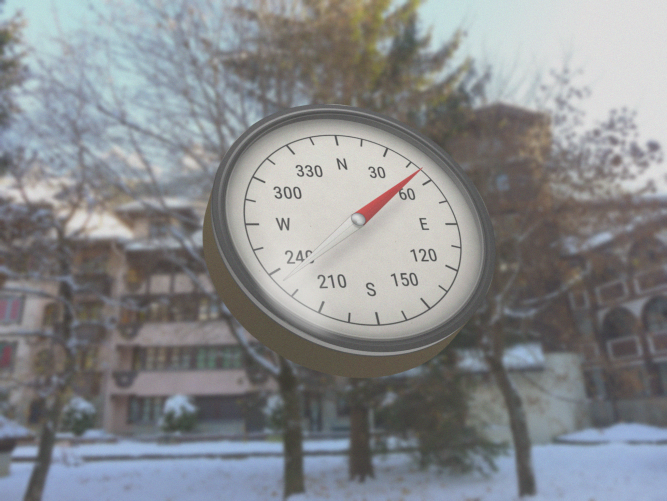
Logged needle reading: 52.5,°
